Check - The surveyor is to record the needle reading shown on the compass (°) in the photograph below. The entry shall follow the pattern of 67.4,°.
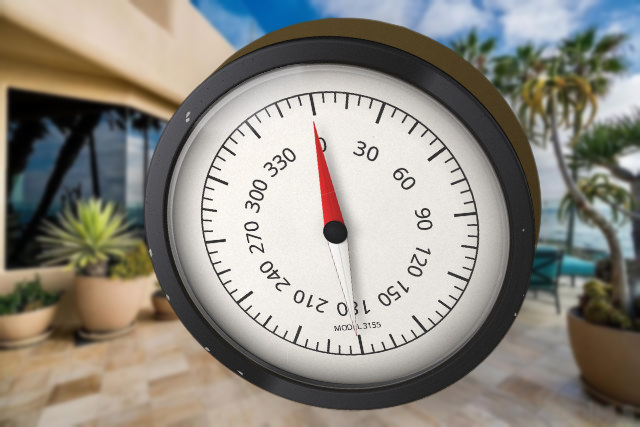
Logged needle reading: 0,°
